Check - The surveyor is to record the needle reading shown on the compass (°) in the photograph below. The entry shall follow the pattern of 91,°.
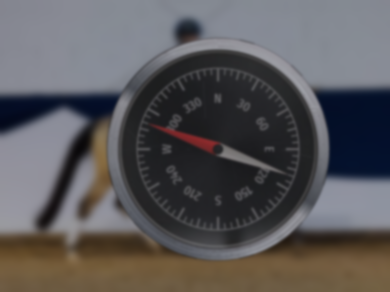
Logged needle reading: 290,°
